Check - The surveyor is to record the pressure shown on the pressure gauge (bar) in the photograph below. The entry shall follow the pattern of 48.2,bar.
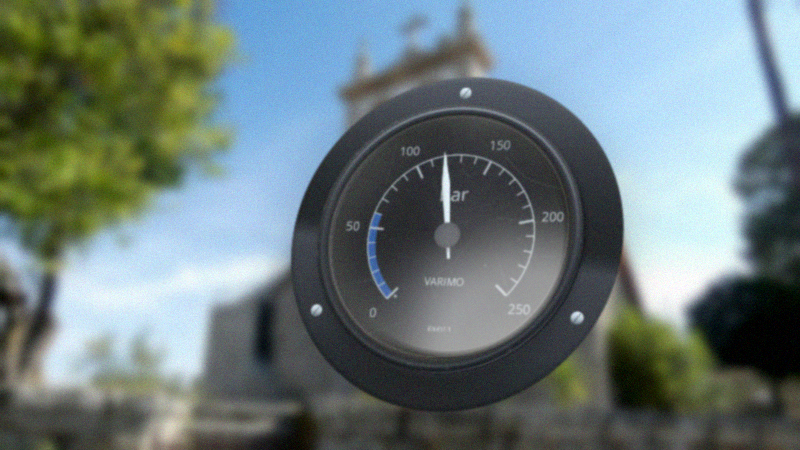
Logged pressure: 120,bar
